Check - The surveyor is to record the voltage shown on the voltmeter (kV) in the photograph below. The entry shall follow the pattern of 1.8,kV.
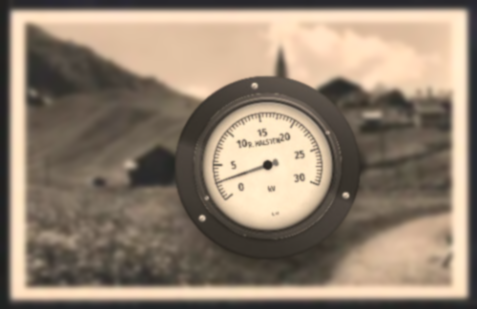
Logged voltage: 2.5,kV
